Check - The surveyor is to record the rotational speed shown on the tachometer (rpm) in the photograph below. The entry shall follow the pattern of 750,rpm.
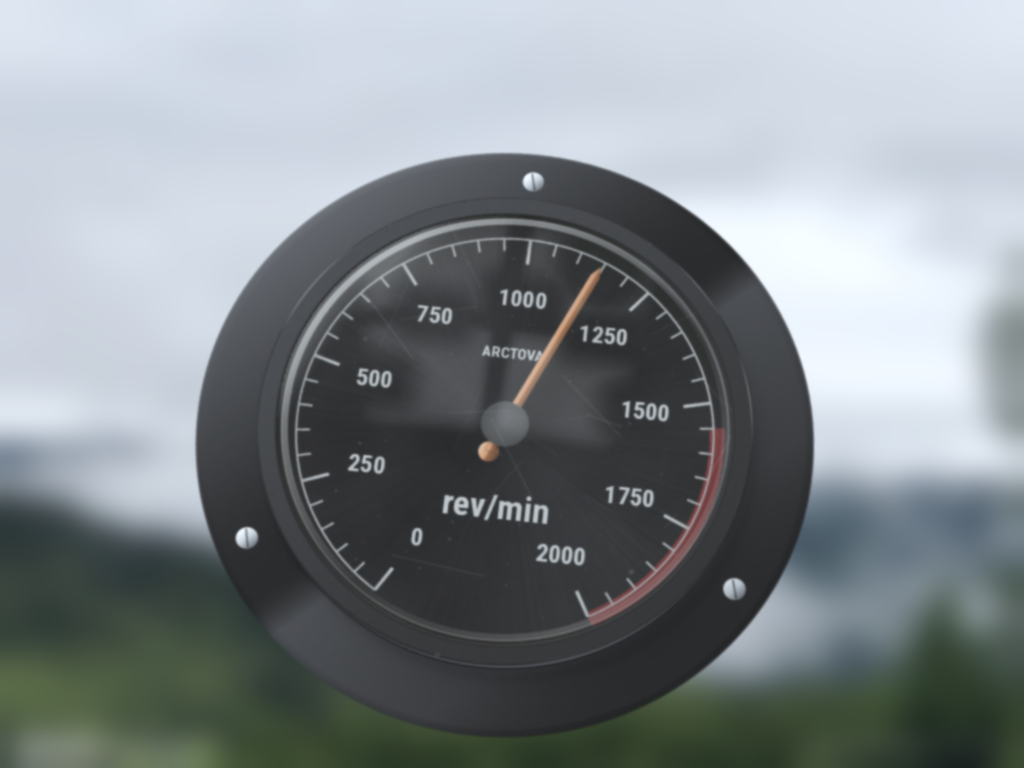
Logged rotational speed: 1150,rpm
